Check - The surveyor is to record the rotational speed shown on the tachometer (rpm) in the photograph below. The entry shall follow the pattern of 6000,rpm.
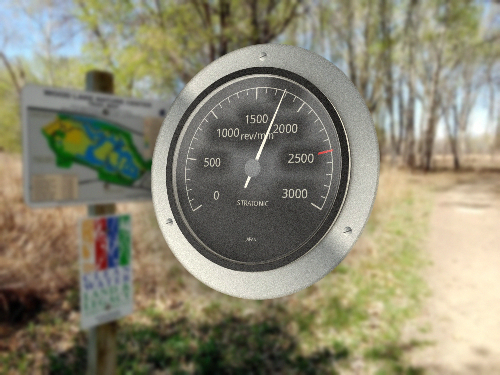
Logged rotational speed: 1800,rpm
